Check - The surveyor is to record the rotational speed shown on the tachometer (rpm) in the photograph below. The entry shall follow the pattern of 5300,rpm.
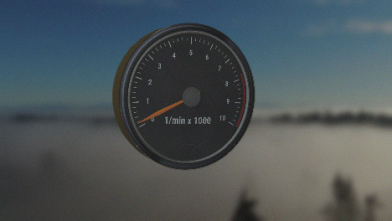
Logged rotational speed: 200,rpm
